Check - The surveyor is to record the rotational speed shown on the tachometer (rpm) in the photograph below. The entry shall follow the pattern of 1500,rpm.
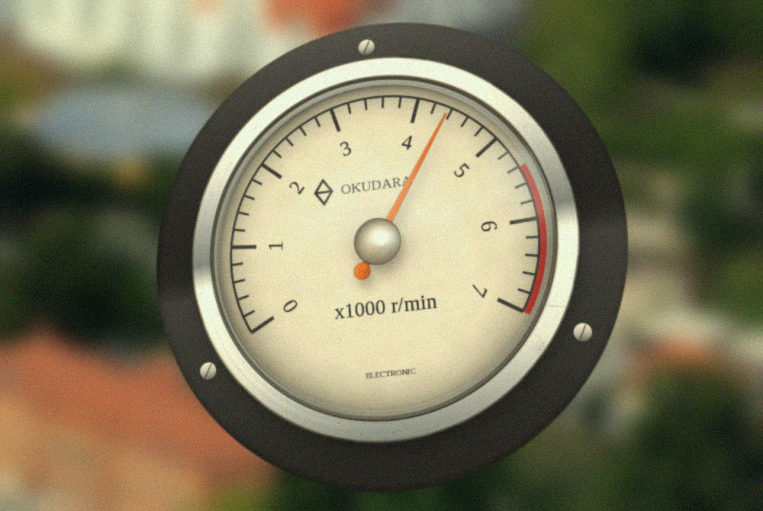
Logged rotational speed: 4400,rpm
